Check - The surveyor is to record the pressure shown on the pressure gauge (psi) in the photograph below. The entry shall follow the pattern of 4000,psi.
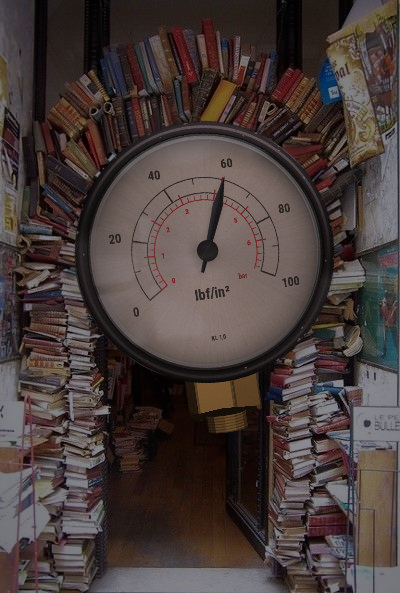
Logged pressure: 60,psi
